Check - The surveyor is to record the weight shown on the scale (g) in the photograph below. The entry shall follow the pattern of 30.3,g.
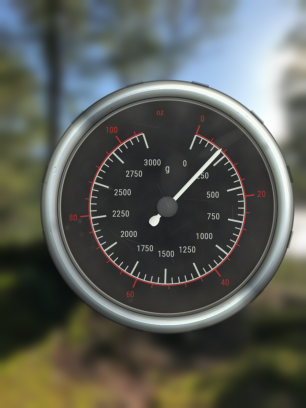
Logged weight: 200,g
